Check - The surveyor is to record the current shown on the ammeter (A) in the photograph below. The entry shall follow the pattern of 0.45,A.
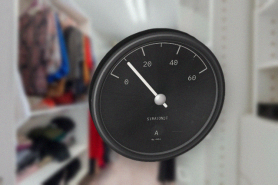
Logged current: 10,A
